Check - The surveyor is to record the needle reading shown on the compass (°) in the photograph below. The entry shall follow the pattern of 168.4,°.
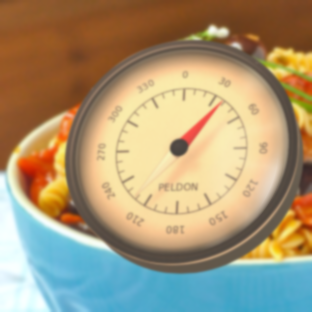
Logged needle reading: 40,°
